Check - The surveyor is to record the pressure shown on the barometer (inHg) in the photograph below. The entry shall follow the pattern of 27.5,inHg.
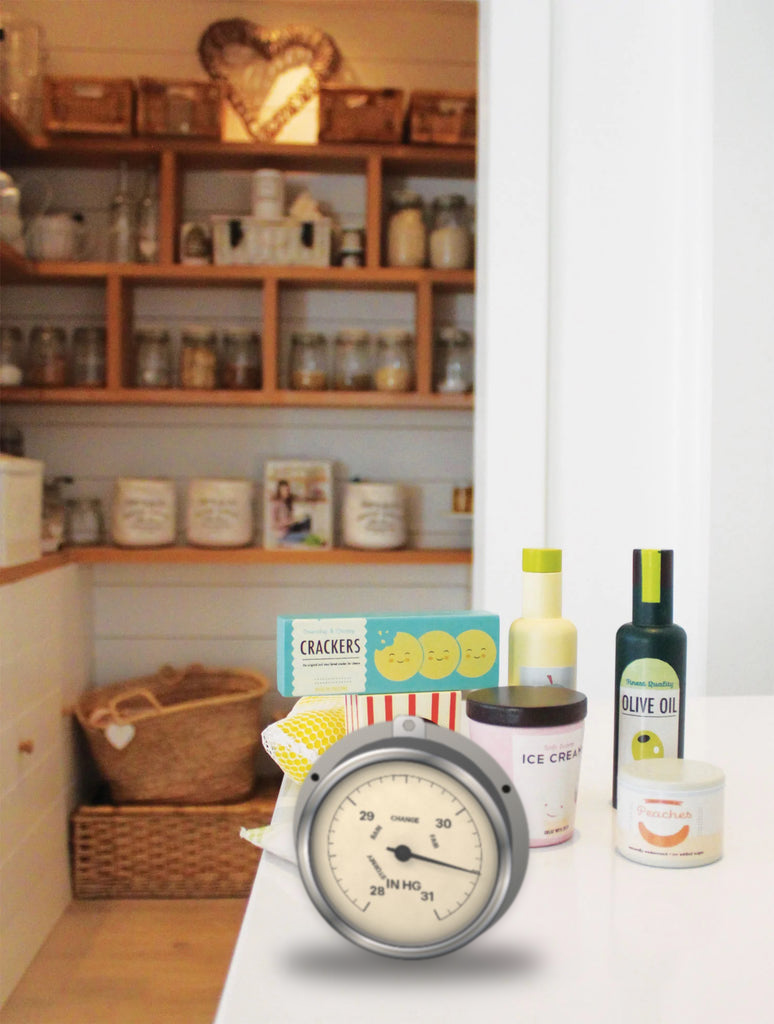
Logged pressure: 30.5,inHg
